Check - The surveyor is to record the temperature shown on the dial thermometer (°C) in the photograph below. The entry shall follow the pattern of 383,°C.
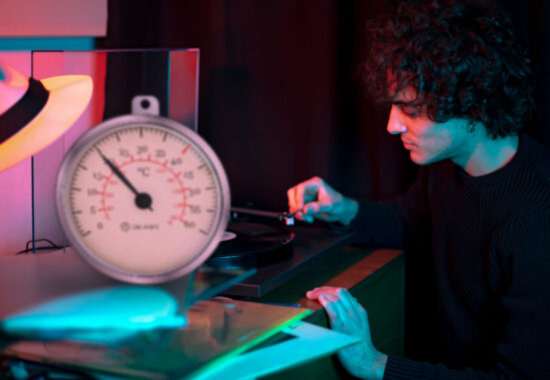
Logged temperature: 20,°C
